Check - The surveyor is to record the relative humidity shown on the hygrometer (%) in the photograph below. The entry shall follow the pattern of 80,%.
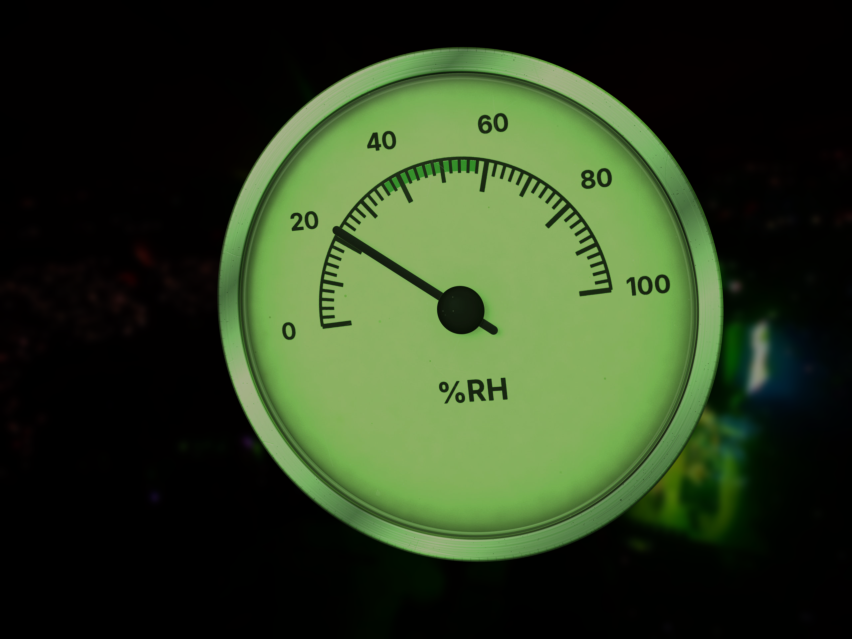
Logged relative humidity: 22,%
